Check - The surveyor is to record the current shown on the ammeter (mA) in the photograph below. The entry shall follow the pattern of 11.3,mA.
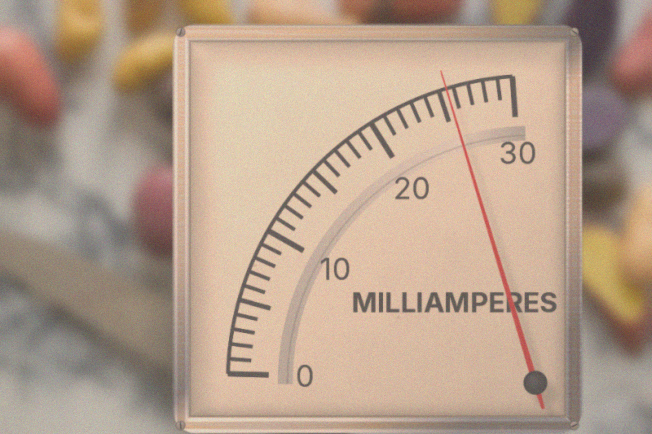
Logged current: 25.5,mA
